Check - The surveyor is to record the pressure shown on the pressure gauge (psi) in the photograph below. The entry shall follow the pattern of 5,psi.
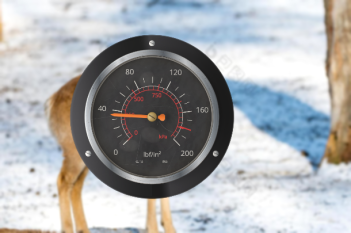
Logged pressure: 35,psi
